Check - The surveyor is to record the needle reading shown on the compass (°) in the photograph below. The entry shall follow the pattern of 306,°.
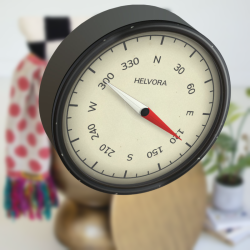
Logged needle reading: 120,°
